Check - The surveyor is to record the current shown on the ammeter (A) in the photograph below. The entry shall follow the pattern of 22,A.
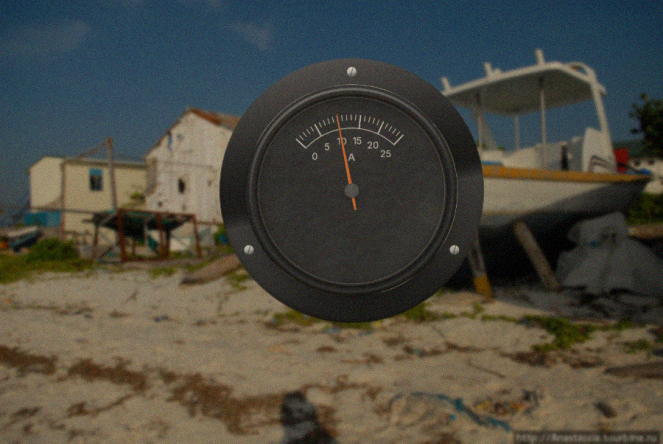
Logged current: 10,A
